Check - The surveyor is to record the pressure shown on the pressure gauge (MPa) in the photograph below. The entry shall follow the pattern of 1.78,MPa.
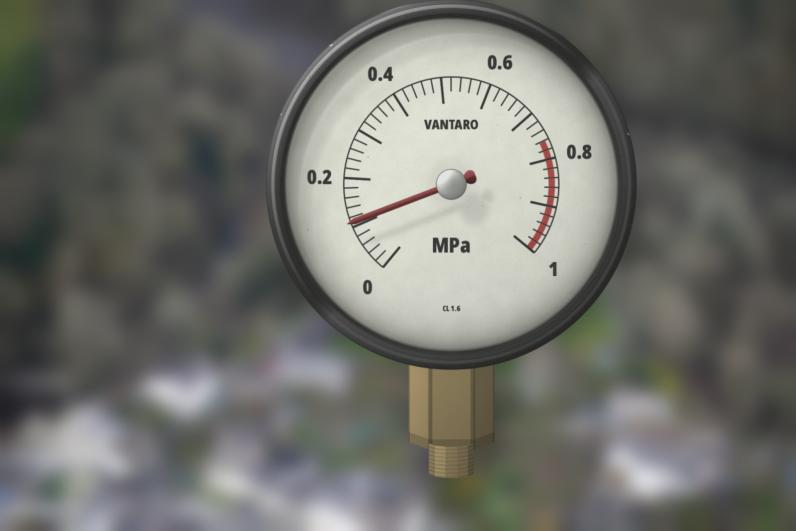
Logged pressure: 0.11,MPa
